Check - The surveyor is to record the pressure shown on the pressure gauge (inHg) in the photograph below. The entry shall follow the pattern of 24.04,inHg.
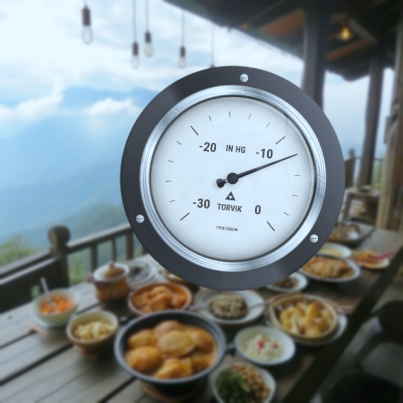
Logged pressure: -8,inHg
